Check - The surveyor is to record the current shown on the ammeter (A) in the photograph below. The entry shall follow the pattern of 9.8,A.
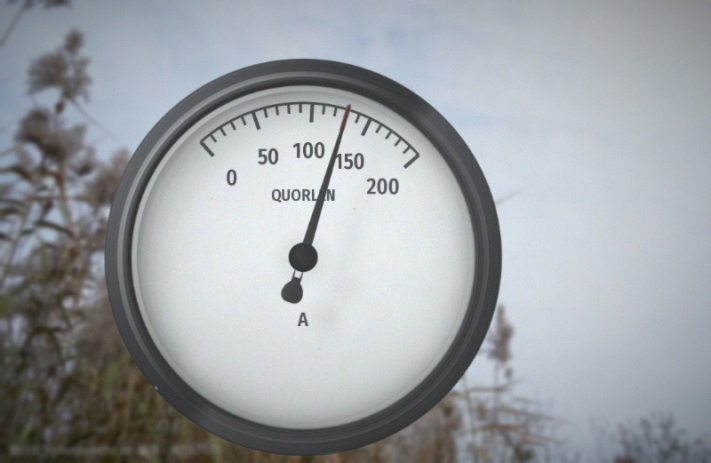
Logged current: 130,A
